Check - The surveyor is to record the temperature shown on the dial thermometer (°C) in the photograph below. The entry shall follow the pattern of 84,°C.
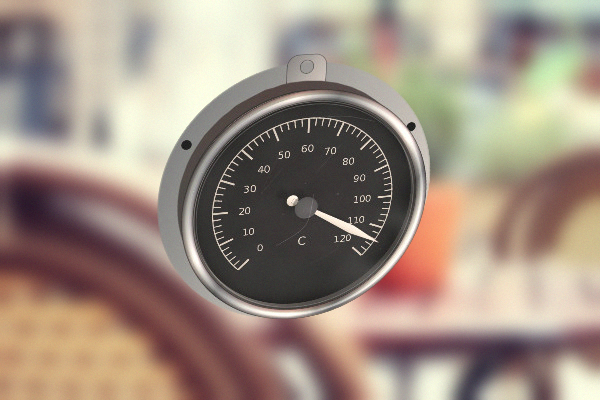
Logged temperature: 114,°C
